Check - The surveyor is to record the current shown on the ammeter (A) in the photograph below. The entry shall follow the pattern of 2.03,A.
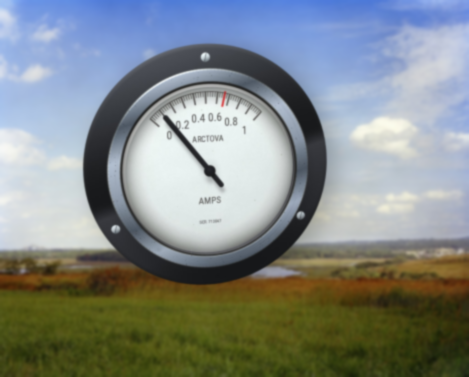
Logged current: 0.1,A
